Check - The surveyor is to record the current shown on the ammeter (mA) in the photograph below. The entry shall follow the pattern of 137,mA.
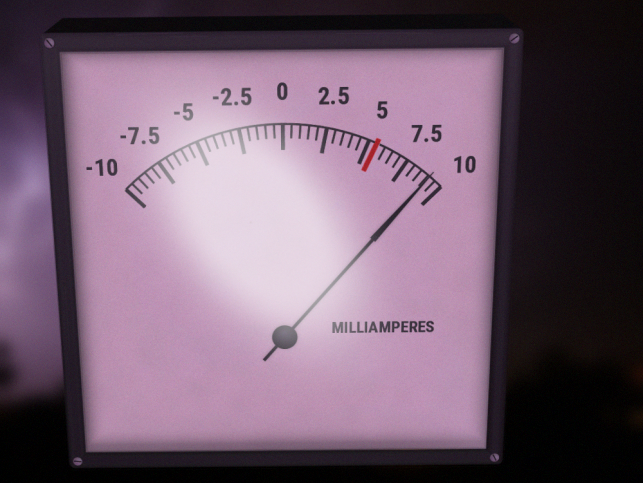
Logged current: 9,mA
